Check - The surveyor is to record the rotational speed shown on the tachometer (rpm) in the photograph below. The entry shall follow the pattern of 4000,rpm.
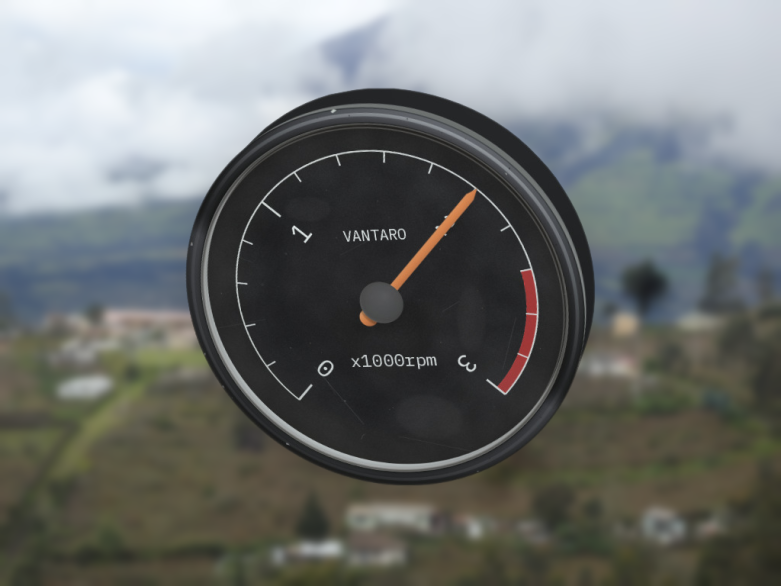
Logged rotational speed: 2000,rpm
